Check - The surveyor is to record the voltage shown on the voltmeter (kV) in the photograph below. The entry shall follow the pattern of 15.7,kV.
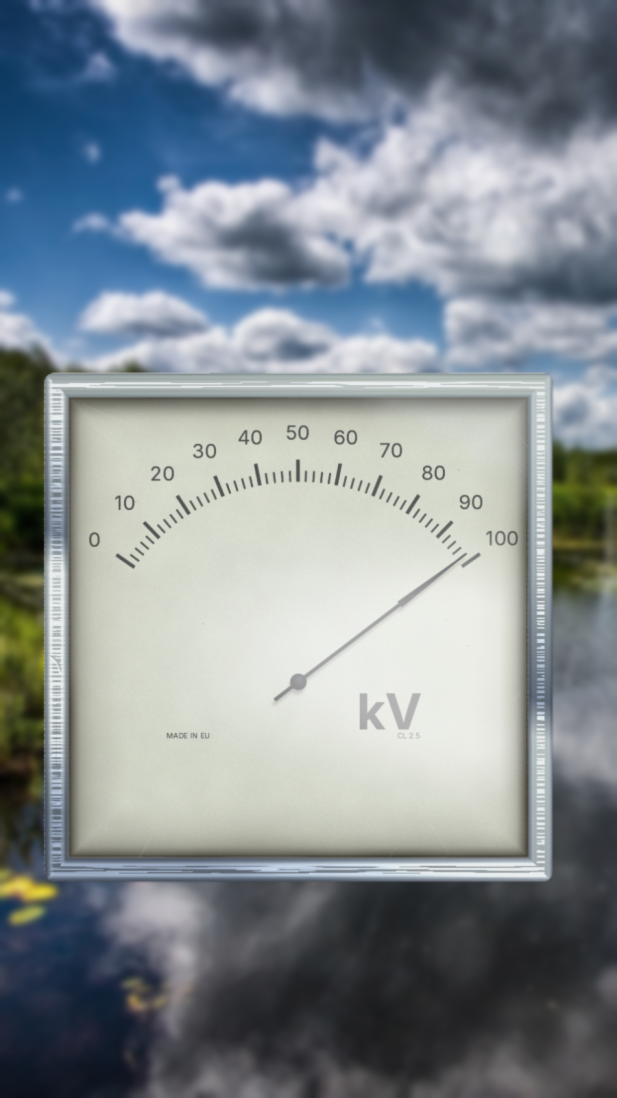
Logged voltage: 98,kV
